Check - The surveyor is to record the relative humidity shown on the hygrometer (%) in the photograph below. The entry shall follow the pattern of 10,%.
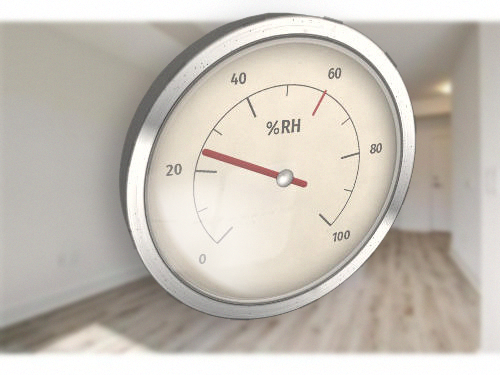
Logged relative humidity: 25,%
